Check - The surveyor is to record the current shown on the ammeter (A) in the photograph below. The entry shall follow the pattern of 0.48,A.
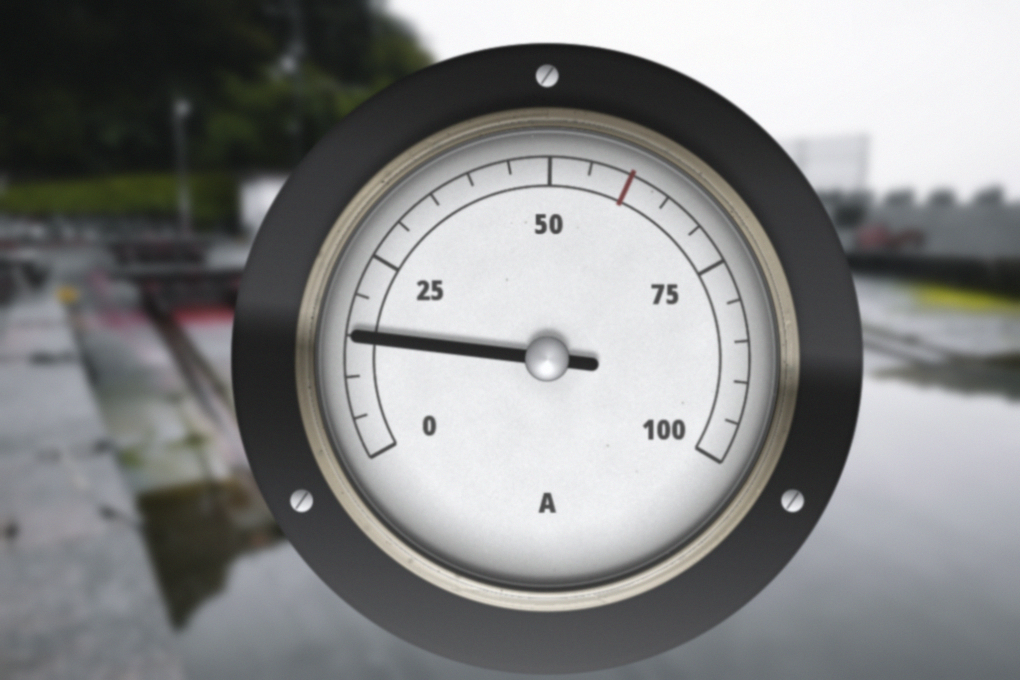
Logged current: 15,A
